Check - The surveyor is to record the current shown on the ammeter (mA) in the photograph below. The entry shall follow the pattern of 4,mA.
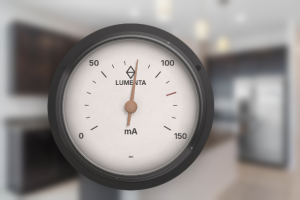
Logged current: 80,mA
